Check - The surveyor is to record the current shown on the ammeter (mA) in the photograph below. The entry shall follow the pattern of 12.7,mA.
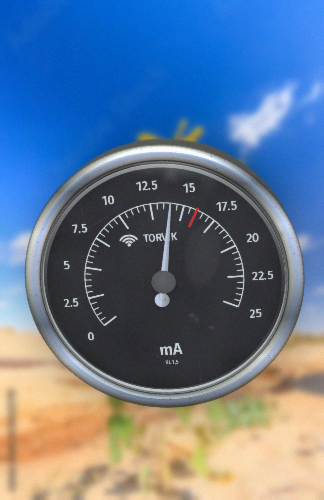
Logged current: 14,mA
